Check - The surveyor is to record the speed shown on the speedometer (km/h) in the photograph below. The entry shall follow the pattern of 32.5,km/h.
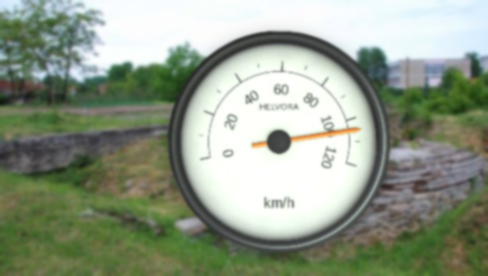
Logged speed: 105,km/h
